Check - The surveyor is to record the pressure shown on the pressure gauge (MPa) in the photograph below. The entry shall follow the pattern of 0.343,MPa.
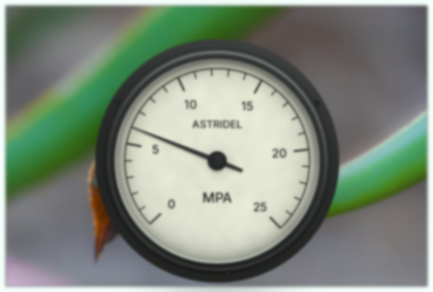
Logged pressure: 6,MPa
